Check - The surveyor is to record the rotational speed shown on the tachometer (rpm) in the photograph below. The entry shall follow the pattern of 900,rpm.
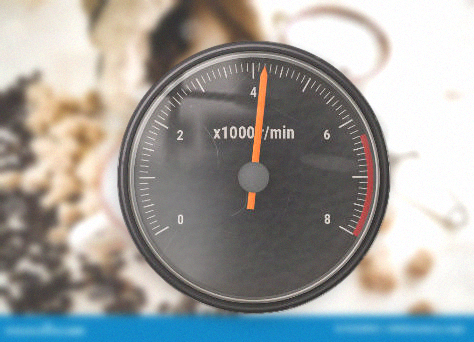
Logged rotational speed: 4200,rpm
